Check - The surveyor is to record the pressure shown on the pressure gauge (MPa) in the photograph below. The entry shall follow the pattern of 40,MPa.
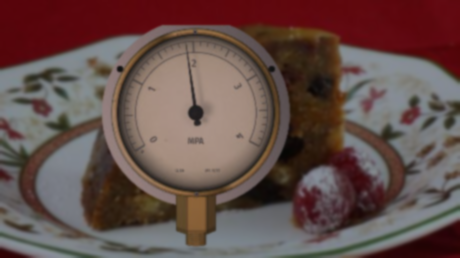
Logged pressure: 1.9,MPa
